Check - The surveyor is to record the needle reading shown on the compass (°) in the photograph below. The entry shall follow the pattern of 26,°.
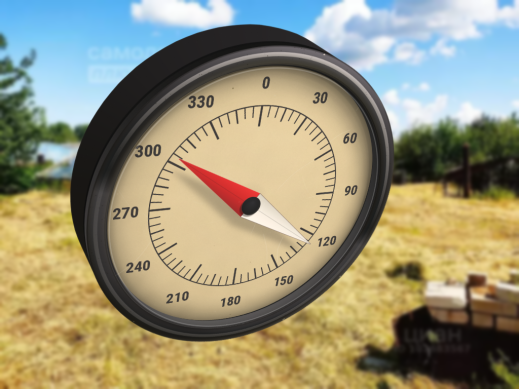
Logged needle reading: 305,°
